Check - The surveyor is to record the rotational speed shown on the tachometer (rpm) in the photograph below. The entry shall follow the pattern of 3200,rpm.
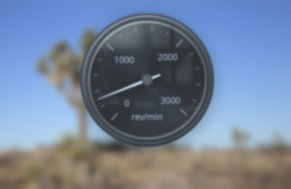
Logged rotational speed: 300,rpm
